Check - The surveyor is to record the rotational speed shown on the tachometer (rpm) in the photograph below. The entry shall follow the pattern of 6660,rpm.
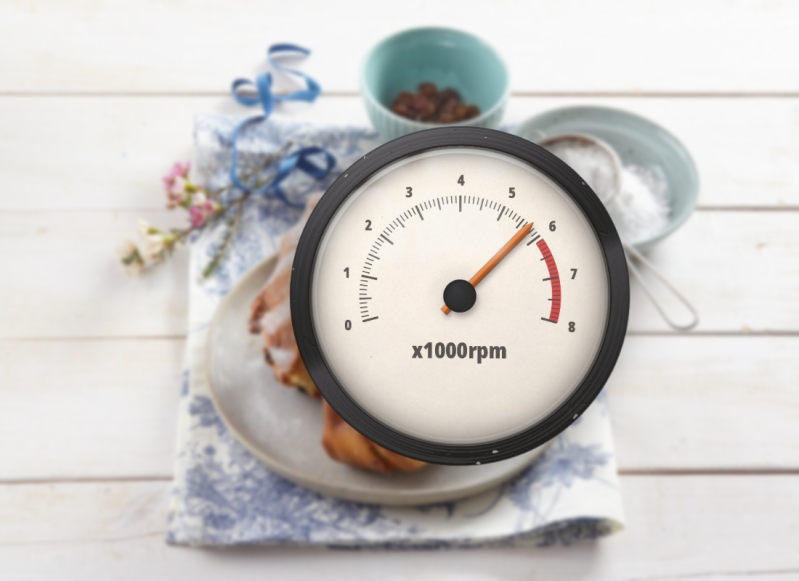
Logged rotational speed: 5700,rpm
